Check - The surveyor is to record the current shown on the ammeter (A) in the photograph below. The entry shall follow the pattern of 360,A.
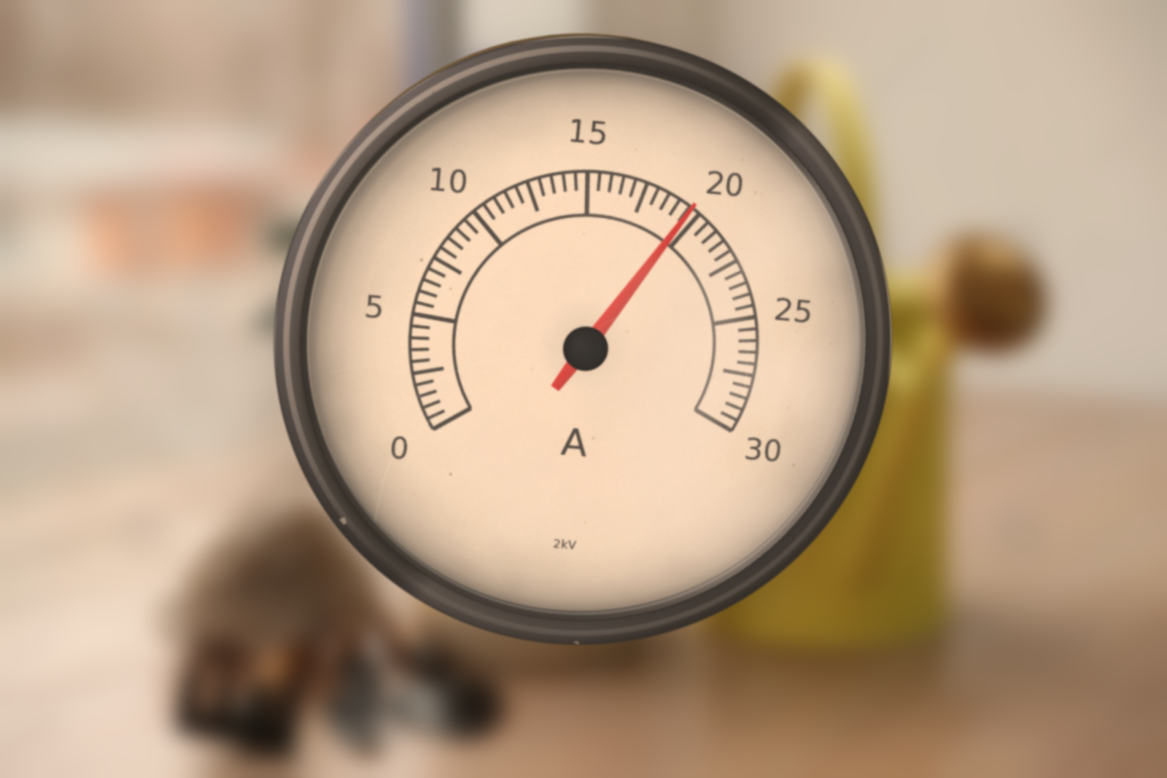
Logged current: 19.5,A
